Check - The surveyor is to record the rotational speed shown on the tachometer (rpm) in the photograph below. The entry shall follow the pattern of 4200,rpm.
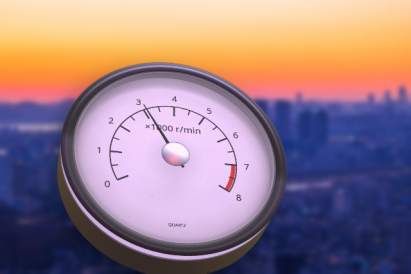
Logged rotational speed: 3000,rpm
